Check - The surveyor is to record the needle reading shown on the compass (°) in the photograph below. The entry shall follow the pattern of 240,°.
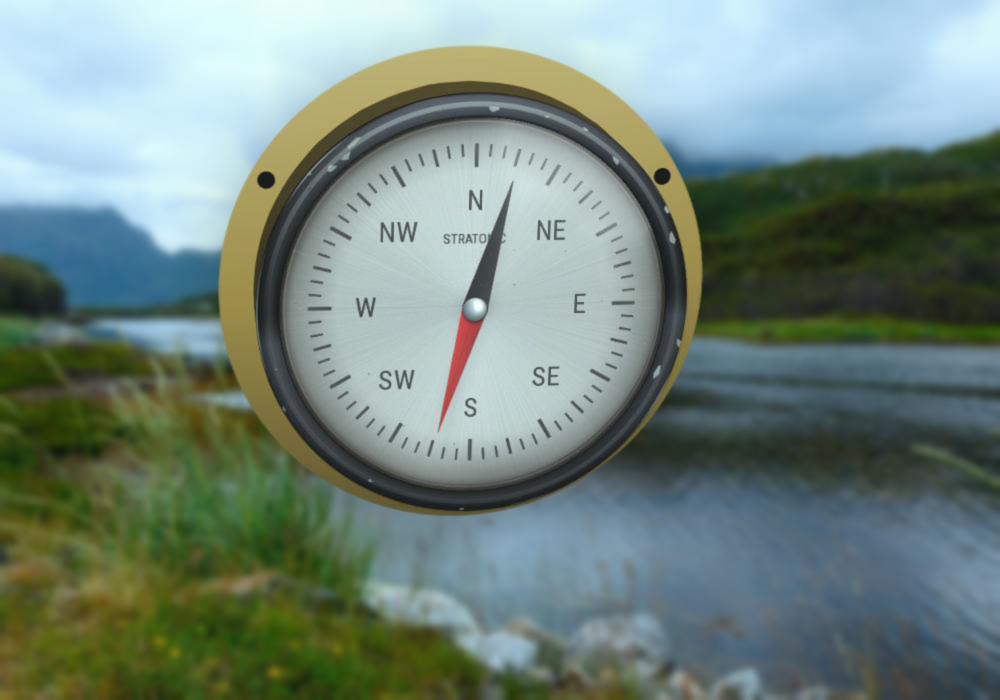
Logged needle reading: 195,°
